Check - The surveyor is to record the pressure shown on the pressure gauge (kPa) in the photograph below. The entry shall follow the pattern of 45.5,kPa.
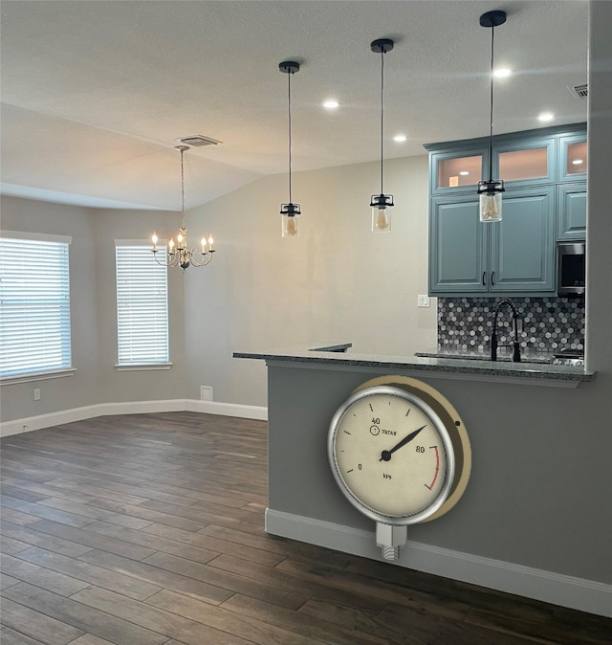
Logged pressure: 70,kPa
